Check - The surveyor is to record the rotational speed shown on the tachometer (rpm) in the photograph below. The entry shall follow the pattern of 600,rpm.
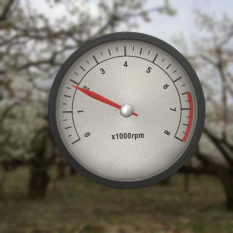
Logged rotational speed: 1875,rpm
